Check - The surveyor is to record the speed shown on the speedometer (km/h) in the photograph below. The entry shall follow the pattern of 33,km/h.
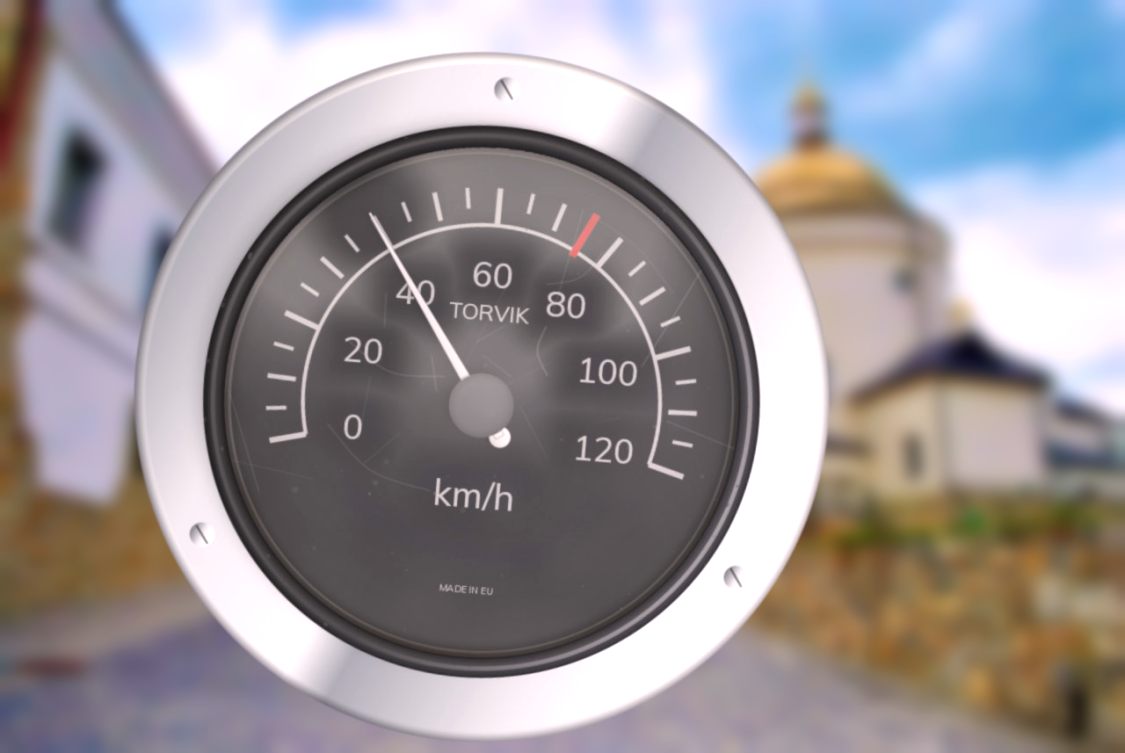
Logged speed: 40,km/h
